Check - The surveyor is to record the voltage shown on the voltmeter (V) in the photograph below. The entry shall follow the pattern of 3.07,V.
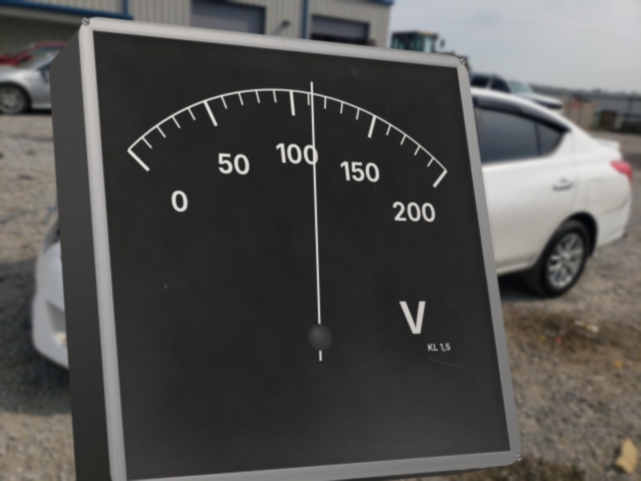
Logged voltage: 110,V
